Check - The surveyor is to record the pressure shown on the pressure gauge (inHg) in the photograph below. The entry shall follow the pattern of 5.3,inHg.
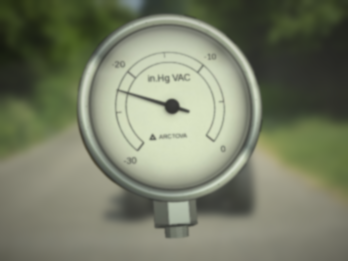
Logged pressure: -22.5,inHg
